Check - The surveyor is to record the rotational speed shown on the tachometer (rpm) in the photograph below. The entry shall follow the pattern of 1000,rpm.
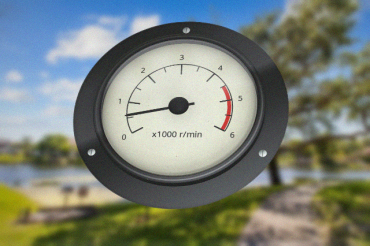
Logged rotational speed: 500,rpm
